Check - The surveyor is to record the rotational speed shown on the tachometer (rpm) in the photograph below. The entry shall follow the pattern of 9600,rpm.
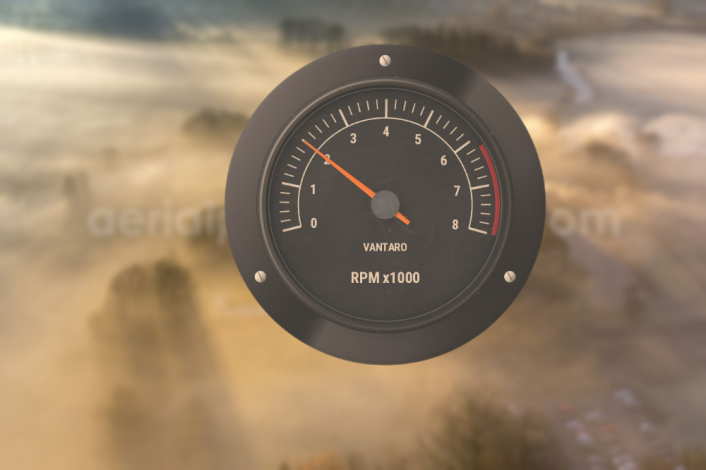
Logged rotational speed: 2000,rpm
